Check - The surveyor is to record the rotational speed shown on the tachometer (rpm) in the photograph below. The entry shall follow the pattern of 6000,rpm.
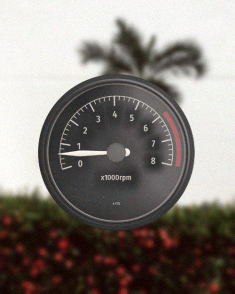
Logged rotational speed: 600,rpm
